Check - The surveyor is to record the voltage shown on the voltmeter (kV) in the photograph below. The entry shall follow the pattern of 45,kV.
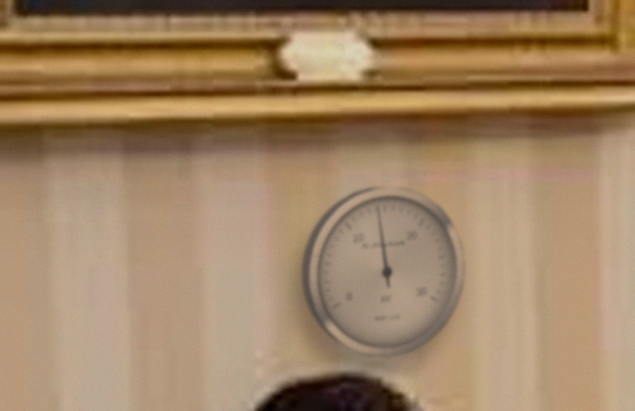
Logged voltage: 14,kV
